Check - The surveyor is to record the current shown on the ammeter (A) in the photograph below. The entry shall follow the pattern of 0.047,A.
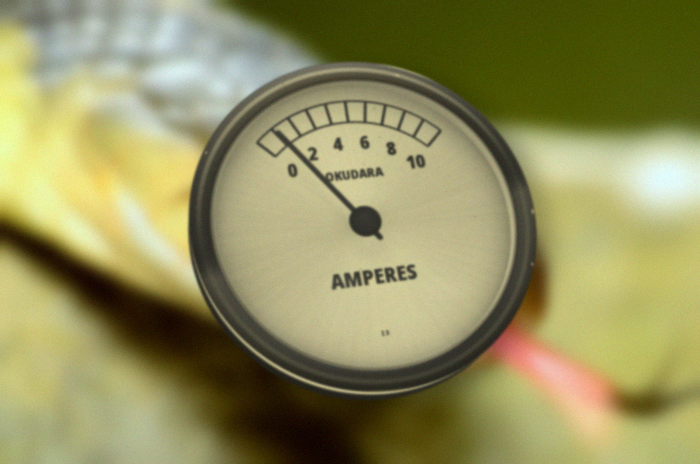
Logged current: 1,A
